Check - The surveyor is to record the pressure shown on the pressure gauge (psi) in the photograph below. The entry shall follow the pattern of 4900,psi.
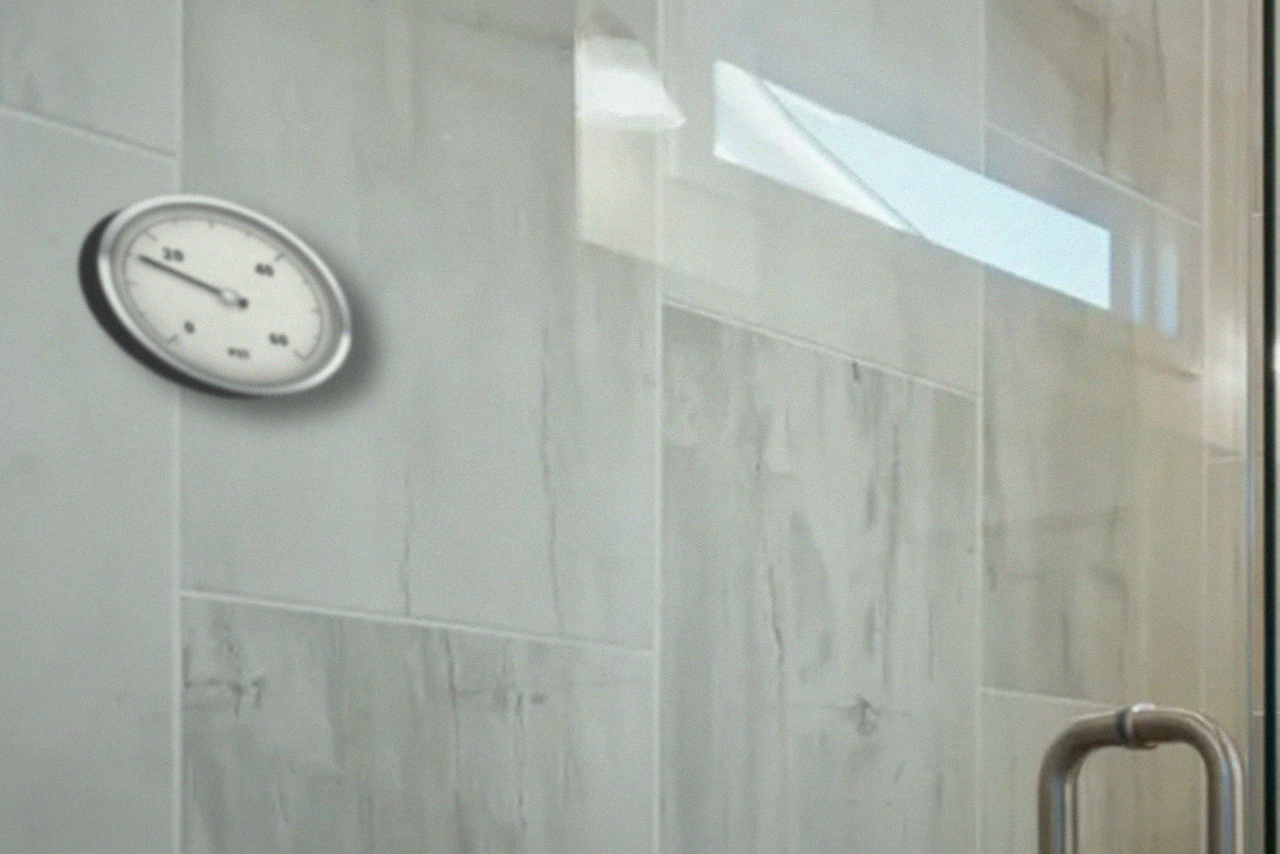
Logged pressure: 15,psi
